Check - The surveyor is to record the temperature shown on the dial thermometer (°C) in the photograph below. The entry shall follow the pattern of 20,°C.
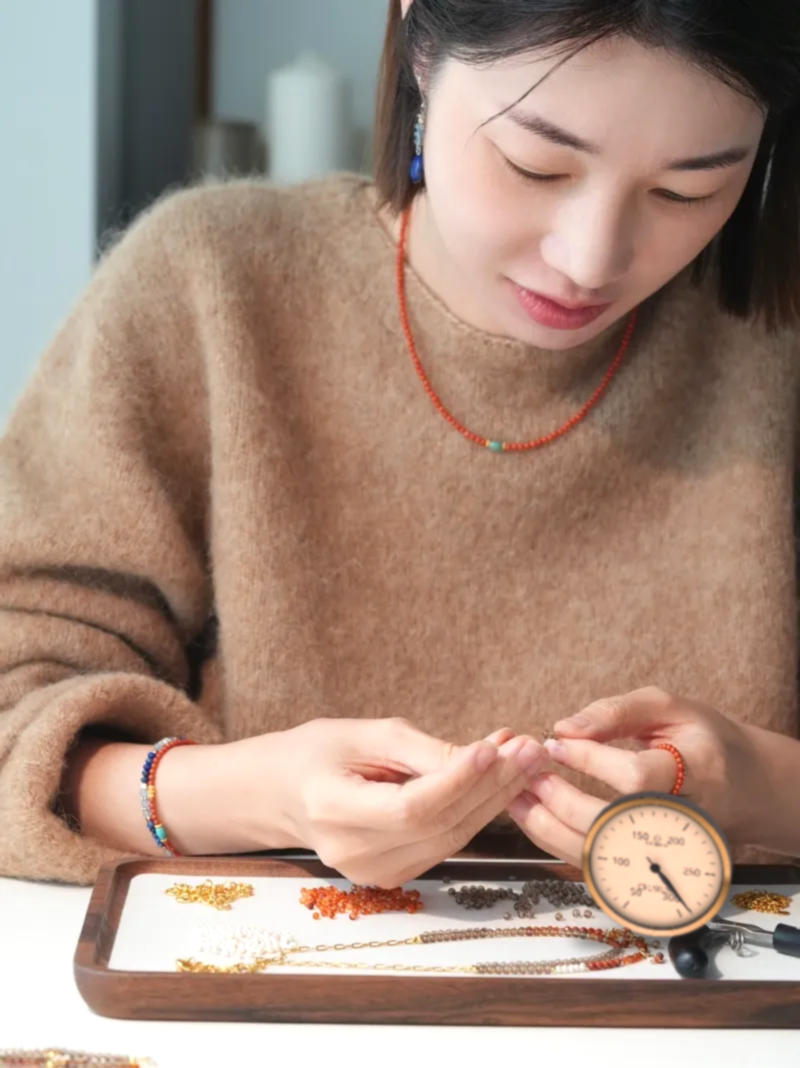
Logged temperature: 290,°C
